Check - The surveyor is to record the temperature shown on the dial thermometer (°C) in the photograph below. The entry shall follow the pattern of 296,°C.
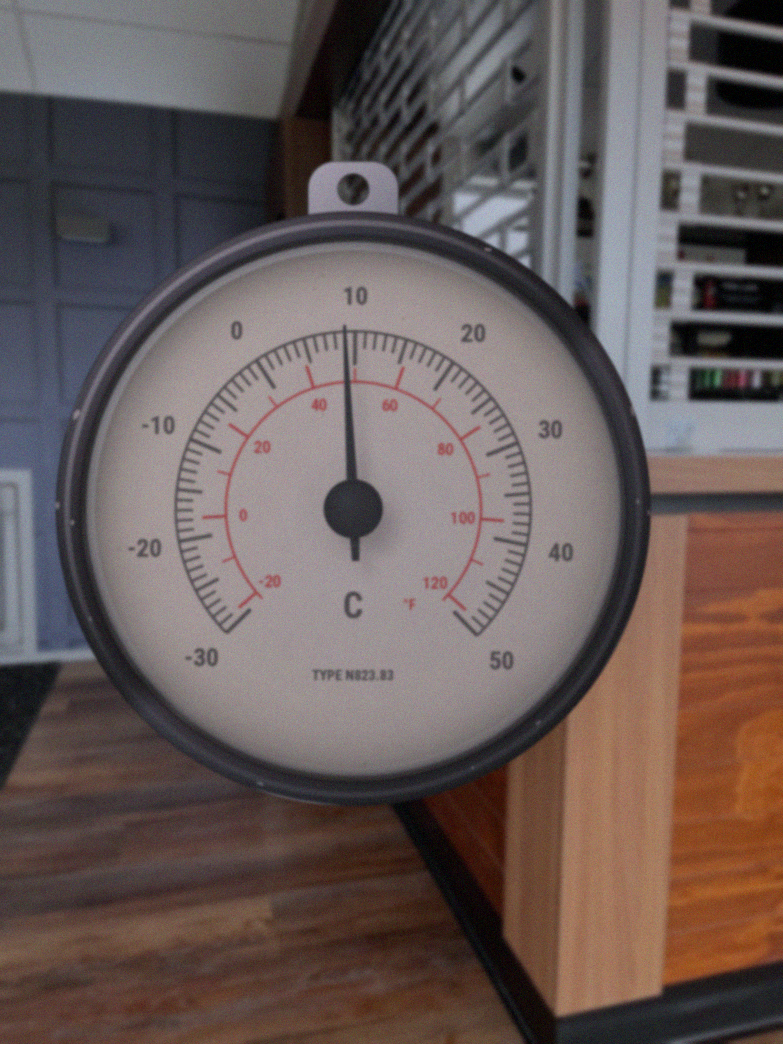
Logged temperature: 9,°C
